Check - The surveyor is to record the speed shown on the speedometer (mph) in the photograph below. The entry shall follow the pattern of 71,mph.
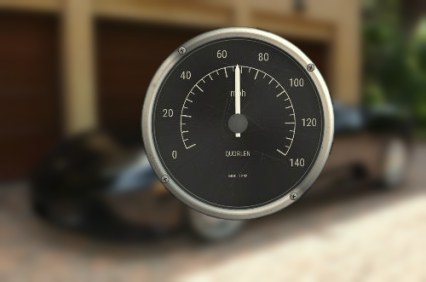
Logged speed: 67.5,mph
